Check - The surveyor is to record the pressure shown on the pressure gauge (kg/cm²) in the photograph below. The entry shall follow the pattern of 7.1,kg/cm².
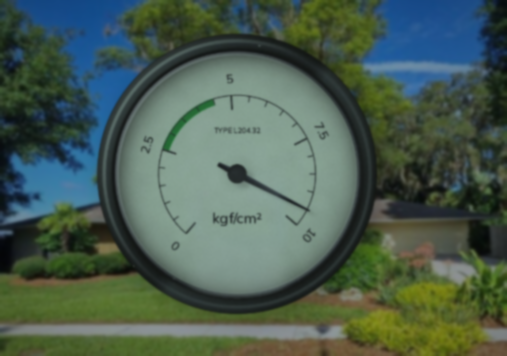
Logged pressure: 9.5,kg/cm²
